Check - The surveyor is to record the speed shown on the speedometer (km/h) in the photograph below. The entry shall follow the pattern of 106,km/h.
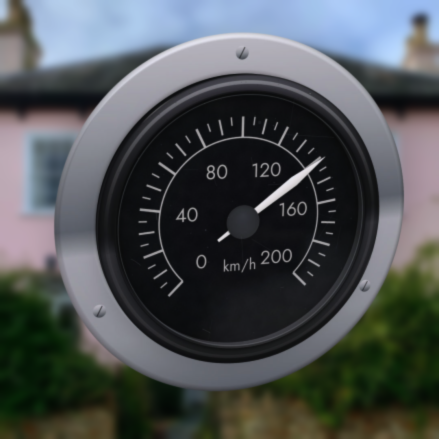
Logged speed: 140,km/h
